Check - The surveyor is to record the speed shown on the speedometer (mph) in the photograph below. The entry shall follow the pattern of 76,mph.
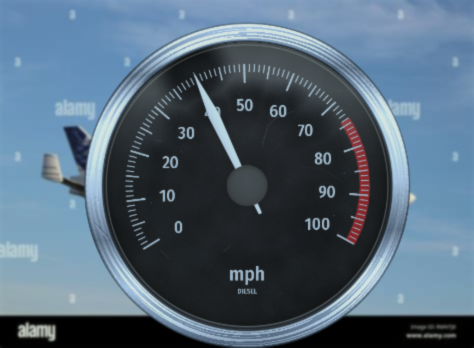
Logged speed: 40,mph
